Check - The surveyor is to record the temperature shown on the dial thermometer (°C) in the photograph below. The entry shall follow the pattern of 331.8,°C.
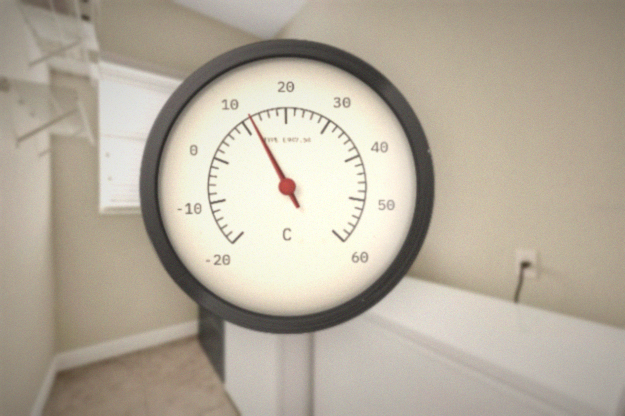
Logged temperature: 12,°C
